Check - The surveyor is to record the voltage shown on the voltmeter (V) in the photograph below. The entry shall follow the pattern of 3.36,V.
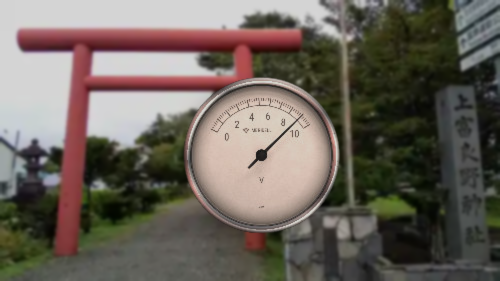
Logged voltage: 9,V
